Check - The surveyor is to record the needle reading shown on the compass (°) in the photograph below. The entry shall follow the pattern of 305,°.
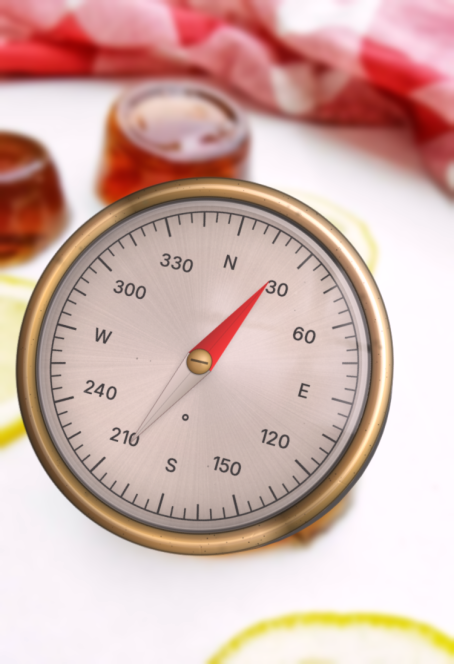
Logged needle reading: 25,°
